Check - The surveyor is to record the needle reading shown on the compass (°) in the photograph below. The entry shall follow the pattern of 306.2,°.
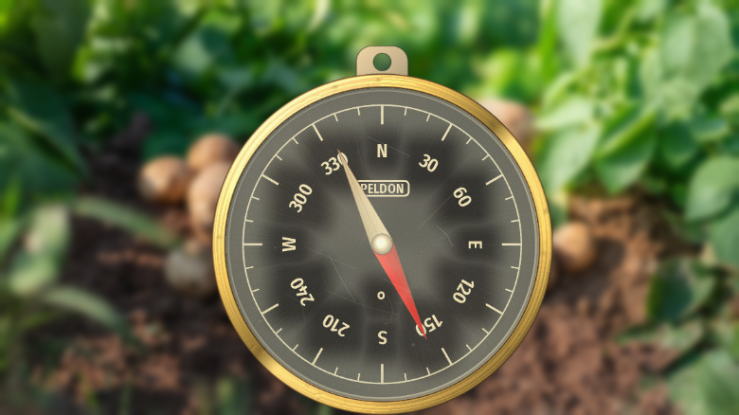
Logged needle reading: 155,°
